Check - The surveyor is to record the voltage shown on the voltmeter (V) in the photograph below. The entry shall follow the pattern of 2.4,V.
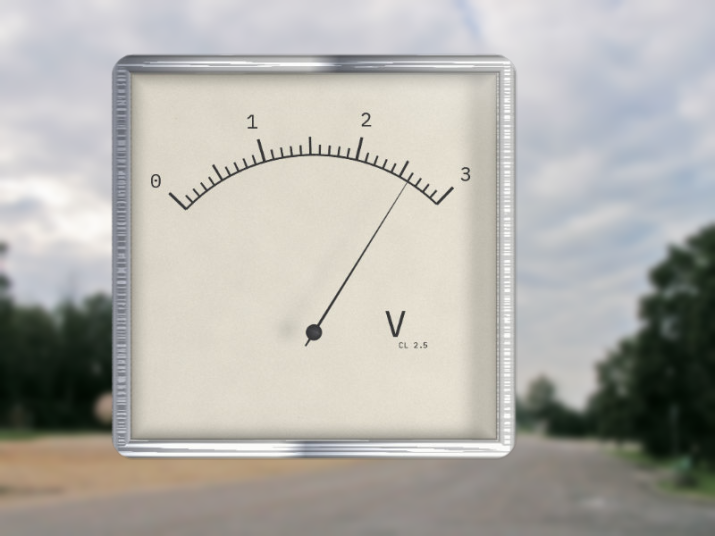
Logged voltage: 2.6,V
